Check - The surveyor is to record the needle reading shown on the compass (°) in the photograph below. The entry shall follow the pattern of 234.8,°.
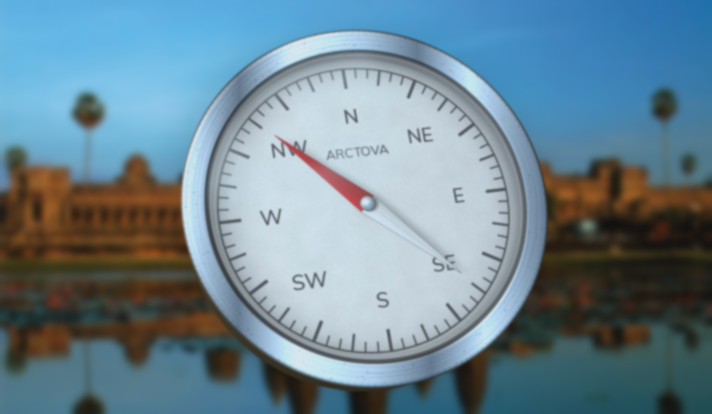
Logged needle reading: 315,°
